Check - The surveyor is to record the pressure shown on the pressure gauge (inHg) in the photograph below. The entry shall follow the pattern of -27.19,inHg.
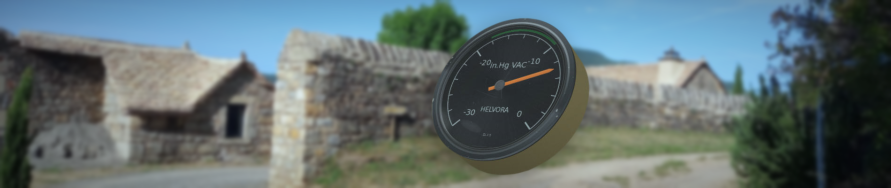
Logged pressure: -7,inHg
